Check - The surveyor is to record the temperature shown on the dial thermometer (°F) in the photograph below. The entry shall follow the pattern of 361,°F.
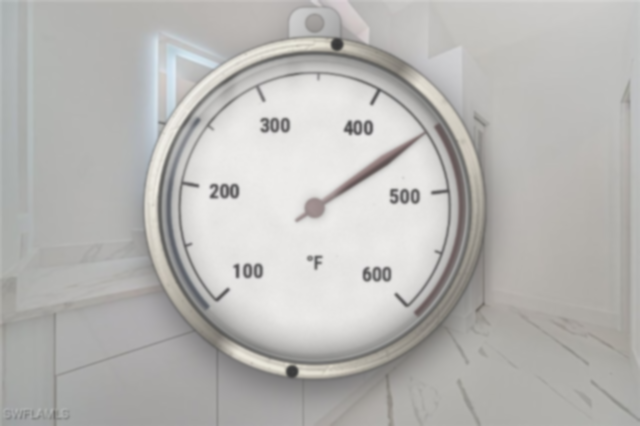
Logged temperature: 450,°F
